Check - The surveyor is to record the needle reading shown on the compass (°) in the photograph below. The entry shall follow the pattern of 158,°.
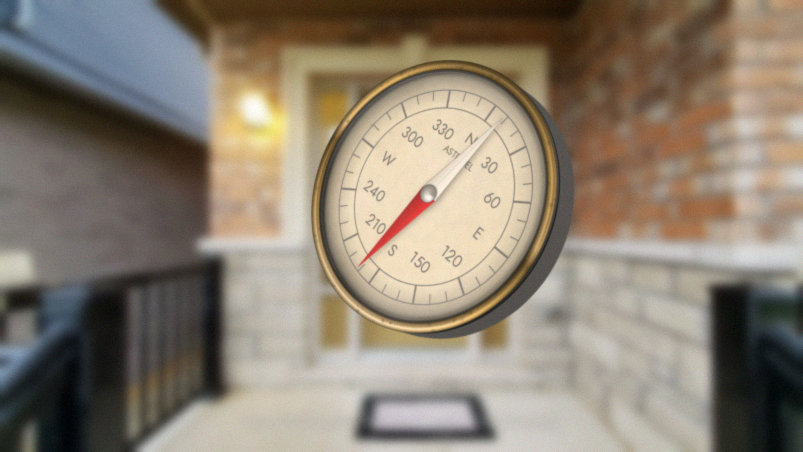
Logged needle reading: 190,°
